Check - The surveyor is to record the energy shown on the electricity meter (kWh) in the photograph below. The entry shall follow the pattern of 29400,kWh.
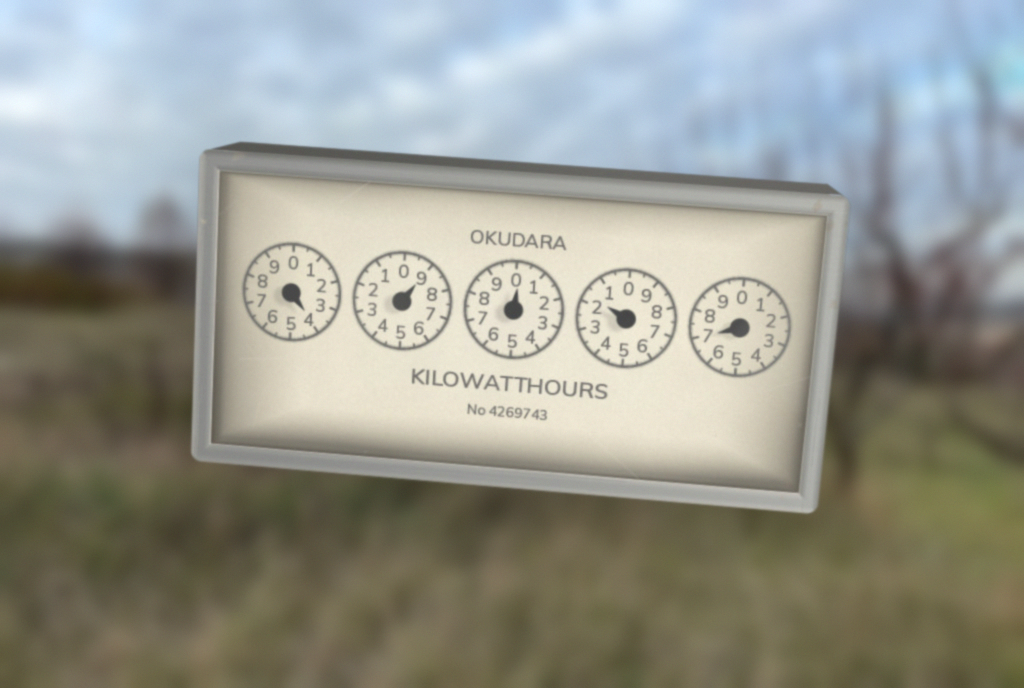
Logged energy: 39017,kWh
